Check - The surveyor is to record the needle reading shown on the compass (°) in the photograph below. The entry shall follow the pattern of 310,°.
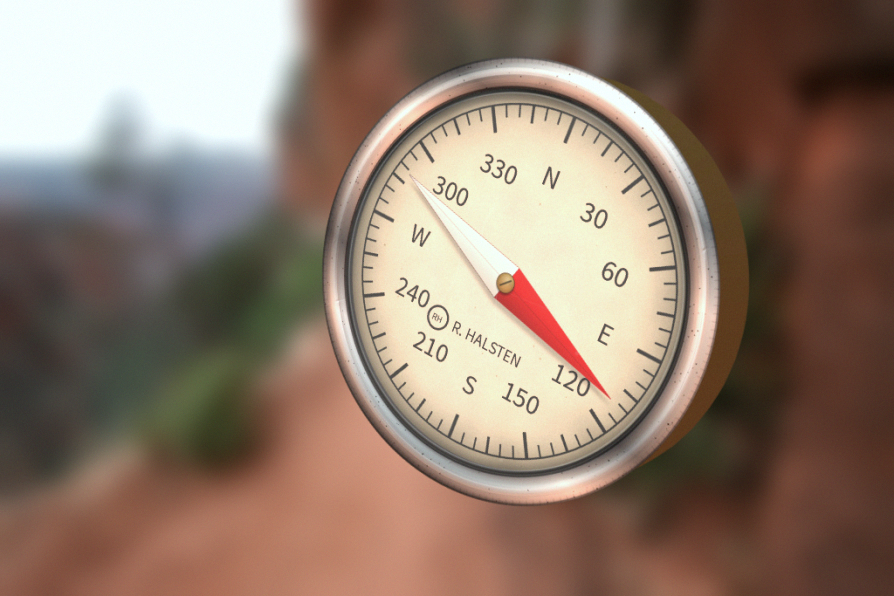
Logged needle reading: 110,°
